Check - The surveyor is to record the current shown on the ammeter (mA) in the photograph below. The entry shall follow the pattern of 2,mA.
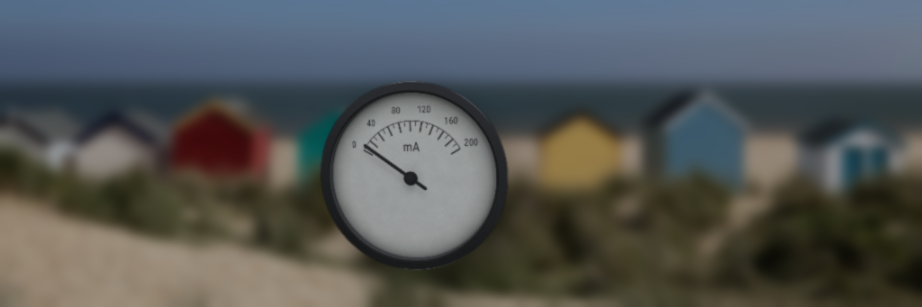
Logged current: 10,mA
